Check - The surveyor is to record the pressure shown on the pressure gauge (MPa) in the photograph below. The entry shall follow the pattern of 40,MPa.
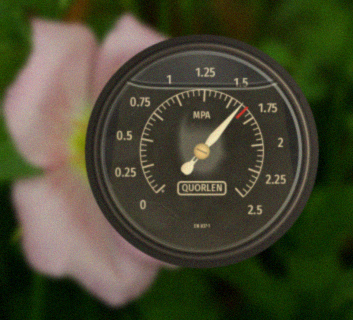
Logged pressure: 1.6,MPa
